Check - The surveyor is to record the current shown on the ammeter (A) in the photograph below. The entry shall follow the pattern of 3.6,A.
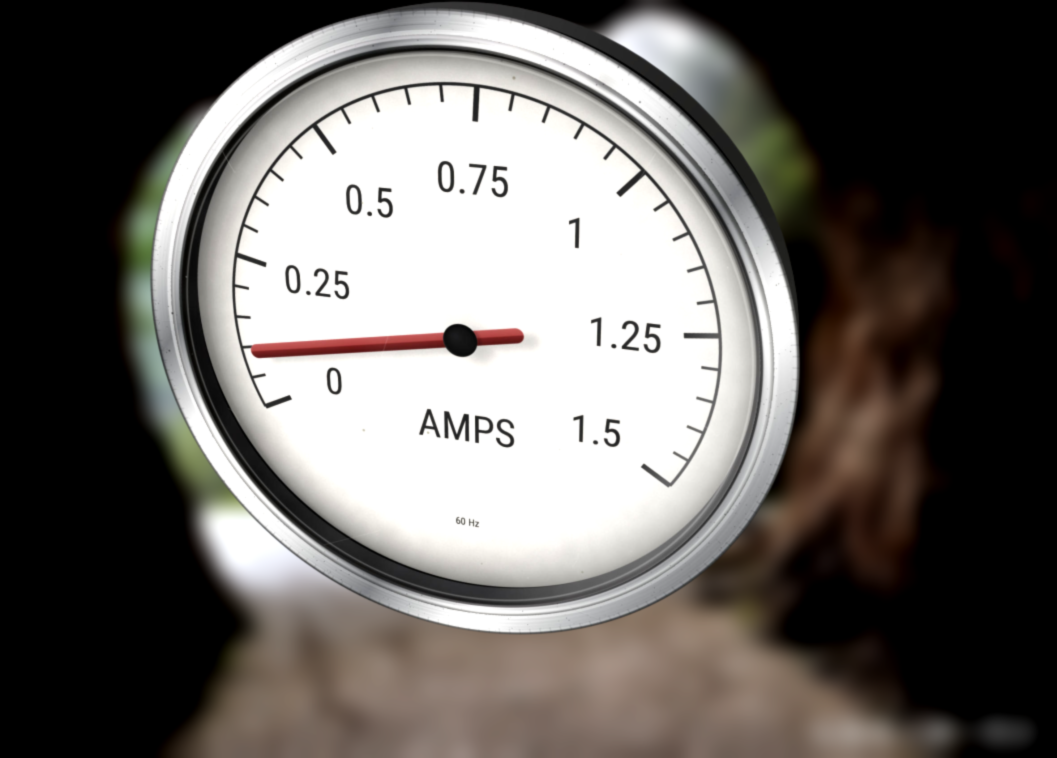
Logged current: 0.1,A
